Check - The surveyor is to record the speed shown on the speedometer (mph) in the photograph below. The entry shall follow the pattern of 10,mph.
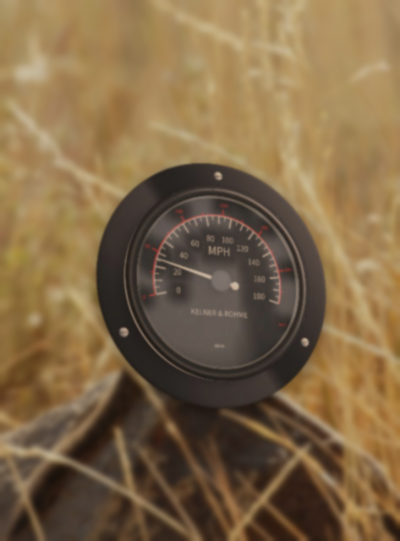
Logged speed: 25,mph
